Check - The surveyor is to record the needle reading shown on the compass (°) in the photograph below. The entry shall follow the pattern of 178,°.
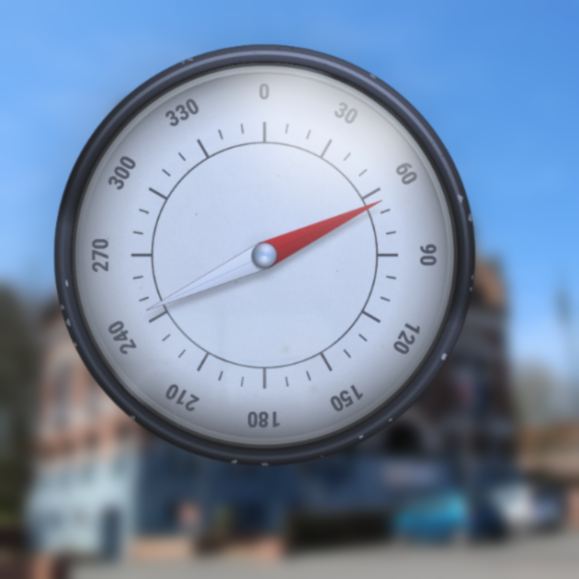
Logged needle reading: 65,°
